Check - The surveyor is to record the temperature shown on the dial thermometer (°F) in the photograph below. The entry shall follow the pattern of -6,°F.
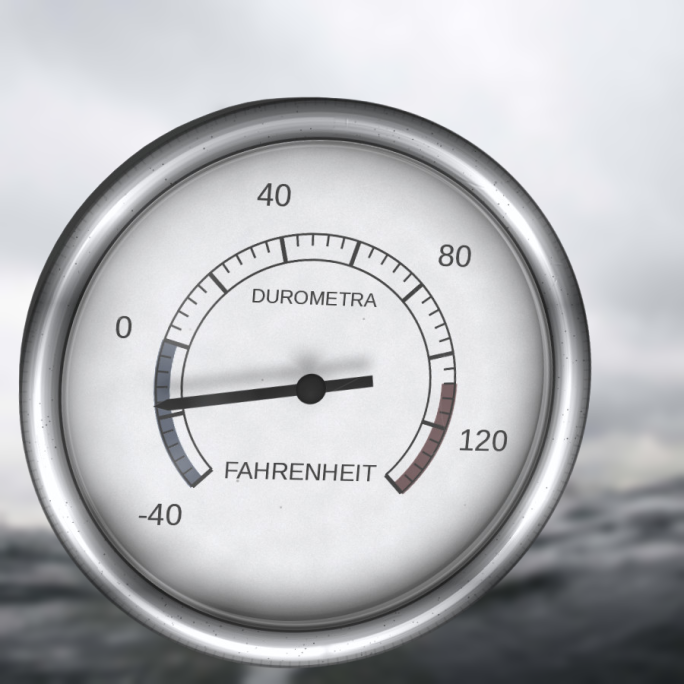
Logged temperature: -16,°F
